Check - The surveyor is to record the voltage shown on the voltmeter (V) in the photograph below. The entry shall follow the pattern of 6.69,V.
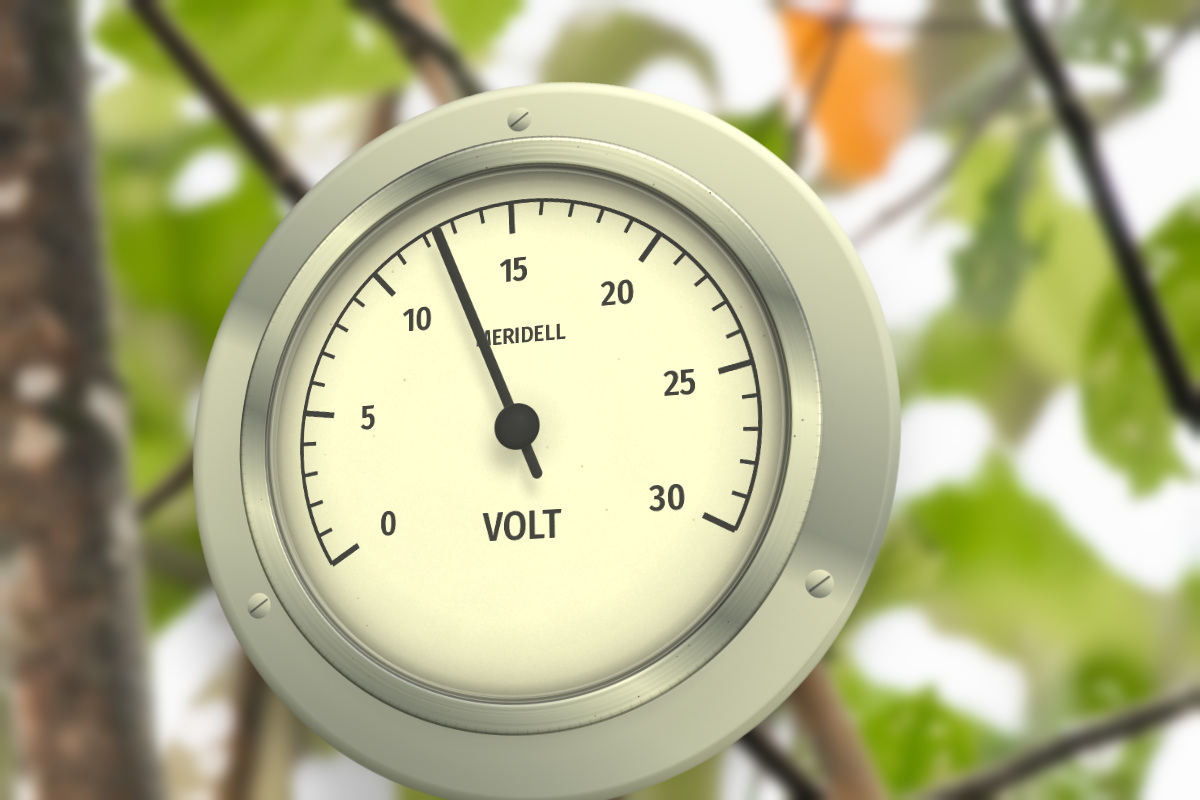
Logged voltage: 12.5,V
